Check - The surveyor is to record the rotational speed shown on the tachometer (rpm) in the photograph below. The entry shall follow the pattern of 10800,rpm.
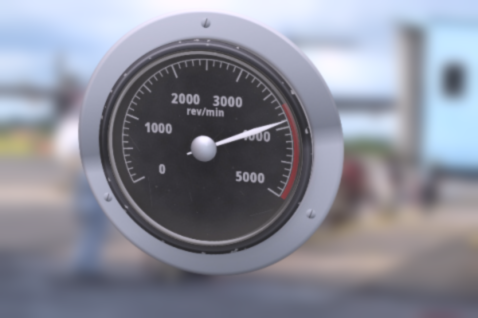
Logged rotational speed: 3900,rpm
